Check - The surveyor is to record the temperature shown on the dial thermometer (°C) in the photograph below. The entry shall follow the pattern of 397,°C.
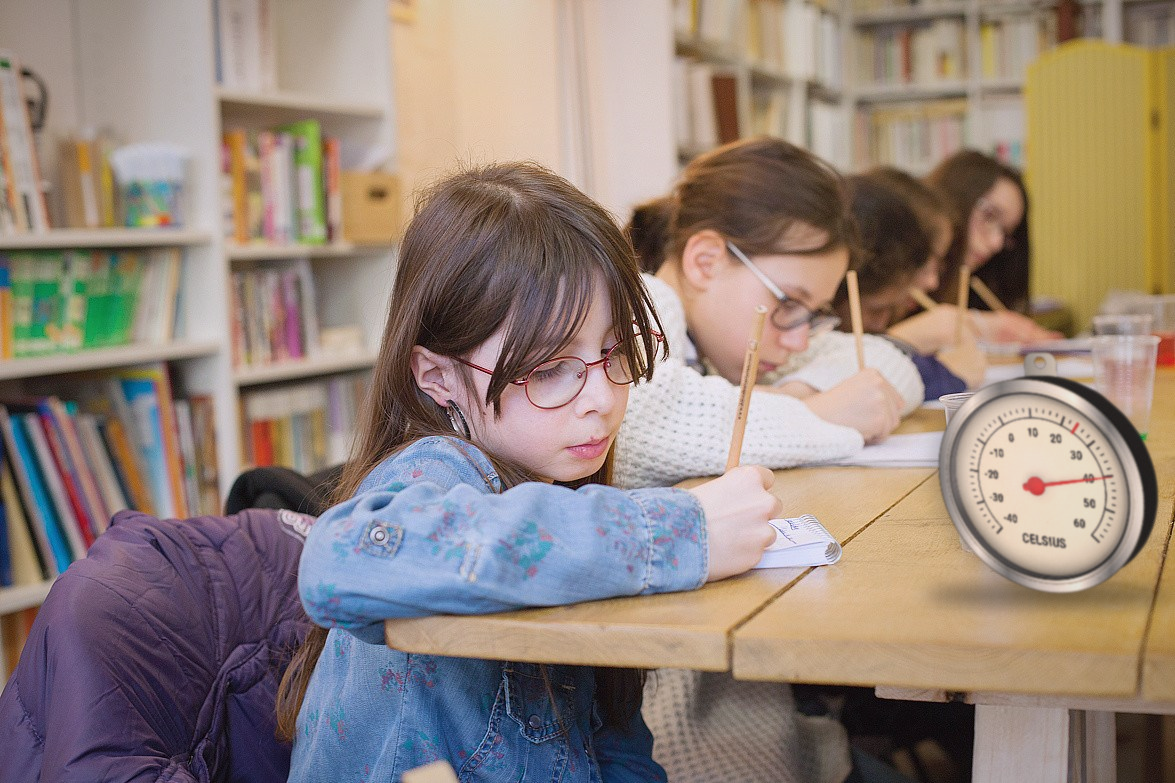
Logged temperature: 40,°C
